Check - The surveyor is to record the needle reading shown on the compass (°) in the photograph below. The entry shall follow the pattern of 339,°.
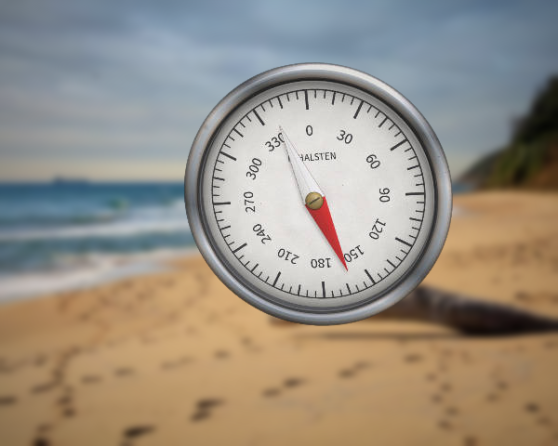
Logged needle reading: 160,°
